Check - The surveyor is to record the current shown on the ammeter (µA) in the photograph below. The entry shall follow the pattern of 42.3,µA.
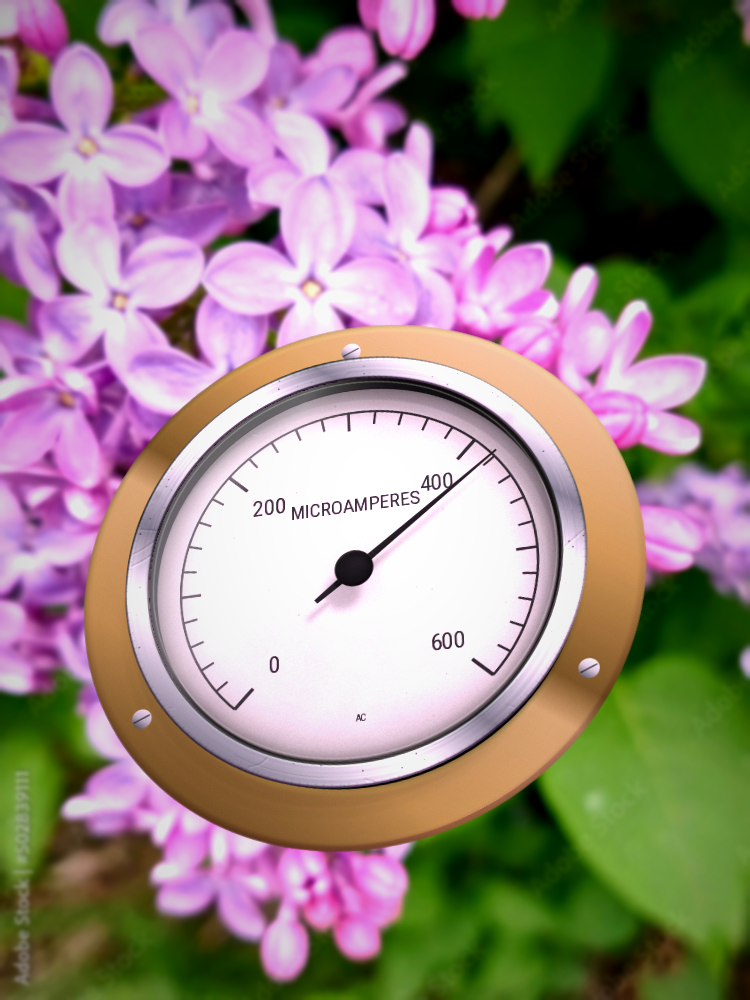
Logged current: 420,µA
